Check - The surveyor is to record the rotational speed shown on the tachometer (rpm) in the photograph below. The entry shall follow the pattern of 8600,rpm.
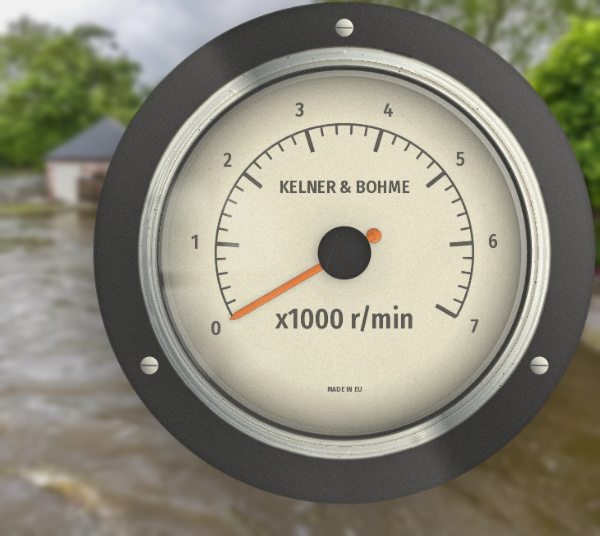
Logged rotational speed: 0,rpm
